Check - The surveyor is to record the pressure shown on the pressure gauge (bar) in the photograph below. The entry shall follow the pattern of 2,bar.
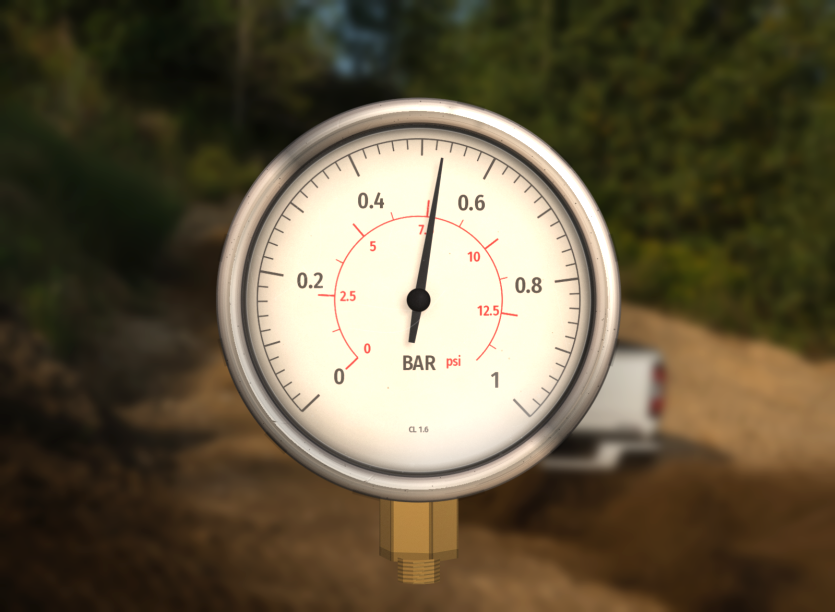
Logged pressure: 0.53,bar
